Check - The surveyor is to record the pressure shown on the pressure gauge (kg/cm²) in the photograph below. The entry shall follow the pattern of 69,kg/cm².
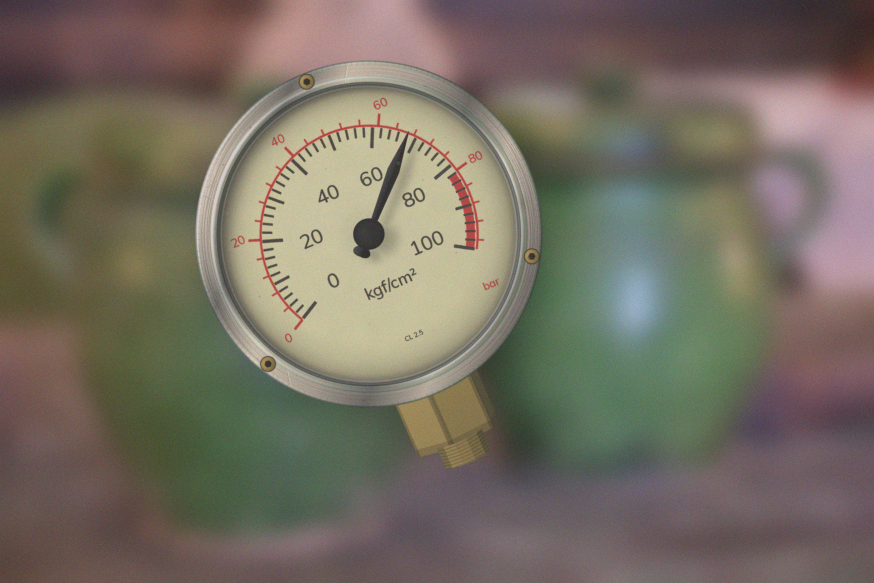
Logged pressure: 68,kg/cm²
